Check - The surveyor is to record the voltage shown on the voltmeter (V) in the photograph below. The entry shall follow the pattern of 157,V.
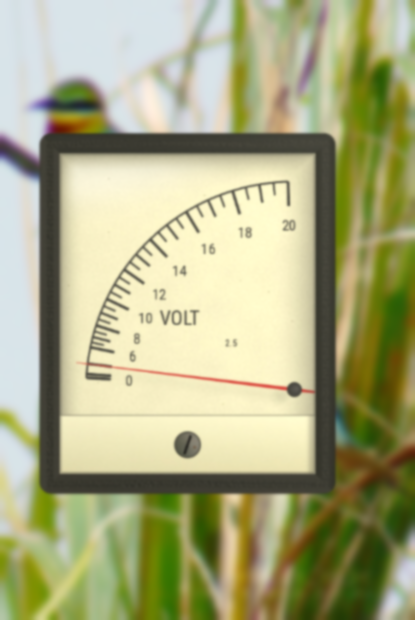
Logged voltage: 4,V
